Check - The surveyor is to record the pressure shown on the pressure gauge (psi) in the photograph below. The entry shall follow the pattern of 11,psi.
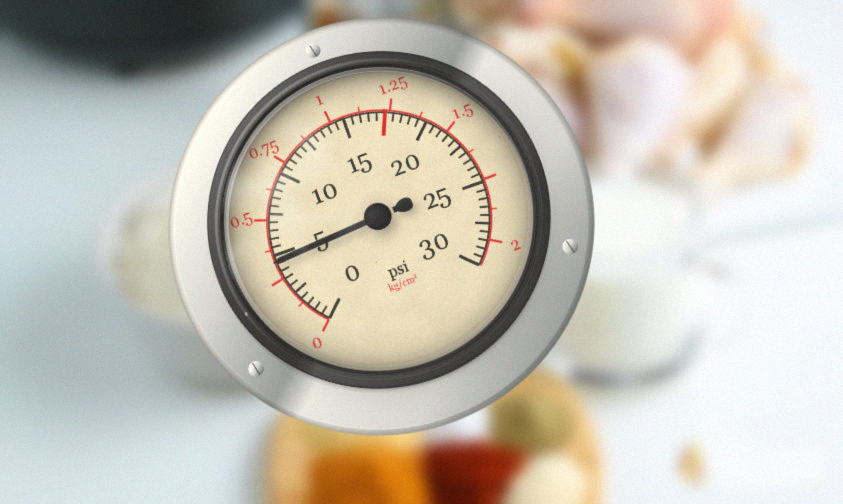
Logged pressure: 4.5,psi
